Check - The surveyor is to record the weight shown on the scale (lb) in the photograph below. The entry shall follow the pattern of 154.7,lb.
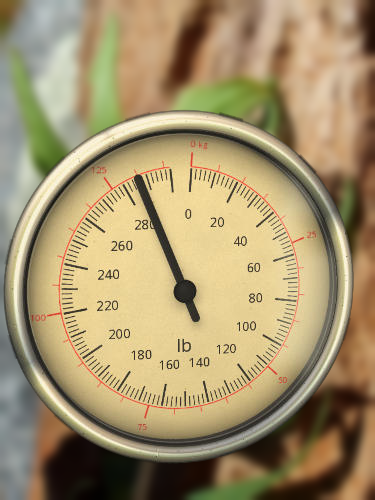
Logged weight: 286,lb
